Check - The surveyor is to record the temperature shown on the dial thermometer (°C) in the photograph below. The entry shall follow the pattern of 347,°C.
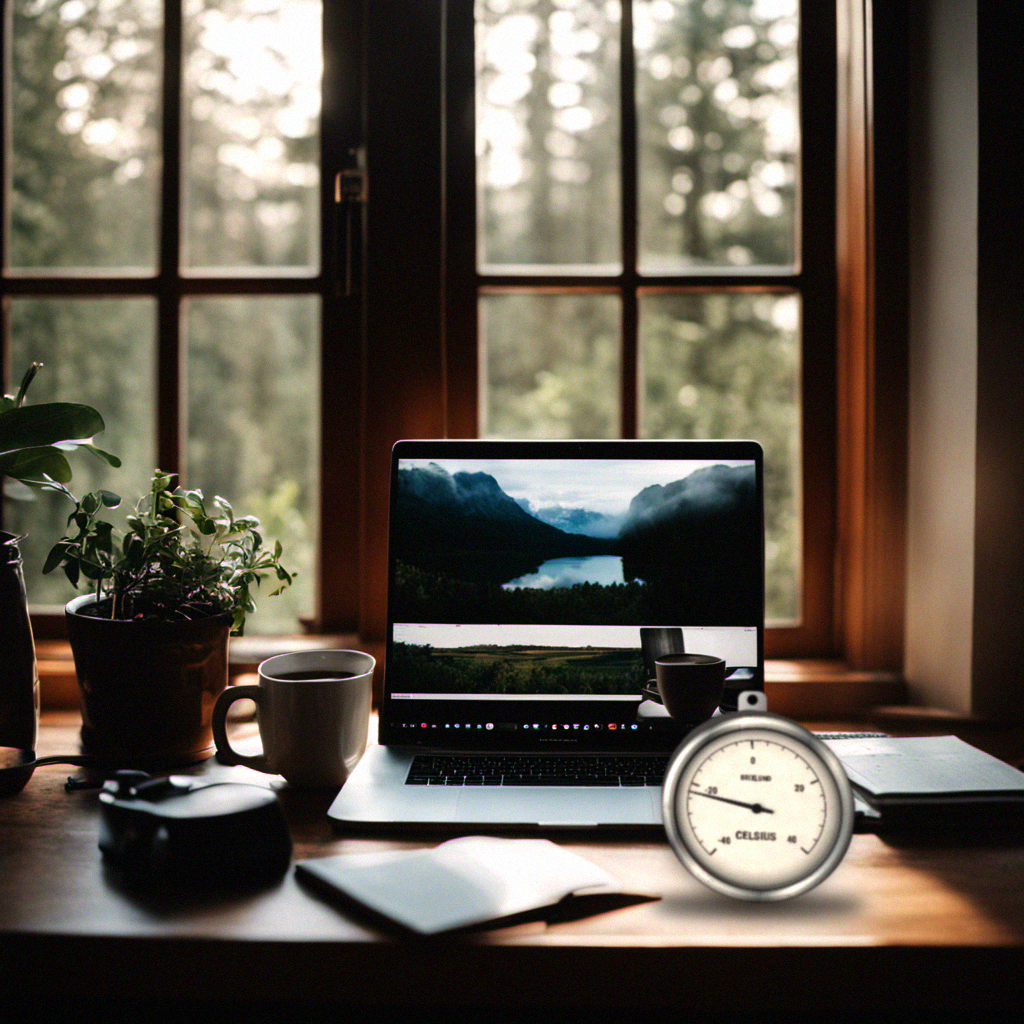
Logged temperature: -22,°C
